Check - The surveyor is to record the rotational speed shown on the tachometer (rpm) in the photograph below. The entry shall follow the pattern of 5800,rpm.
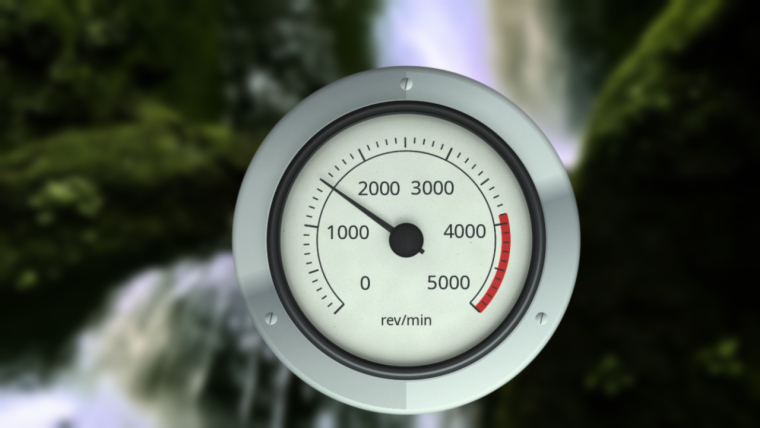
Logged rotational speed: 1500,rpm
